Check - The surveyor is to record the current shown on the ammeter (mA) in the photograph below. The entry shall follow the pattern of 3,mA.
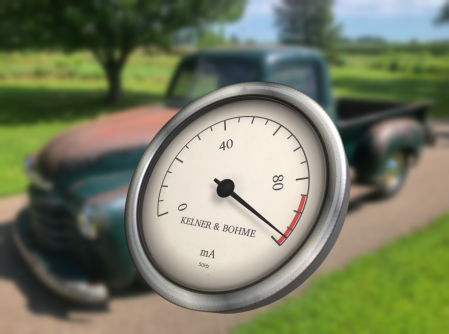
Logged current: 97.5,mA
